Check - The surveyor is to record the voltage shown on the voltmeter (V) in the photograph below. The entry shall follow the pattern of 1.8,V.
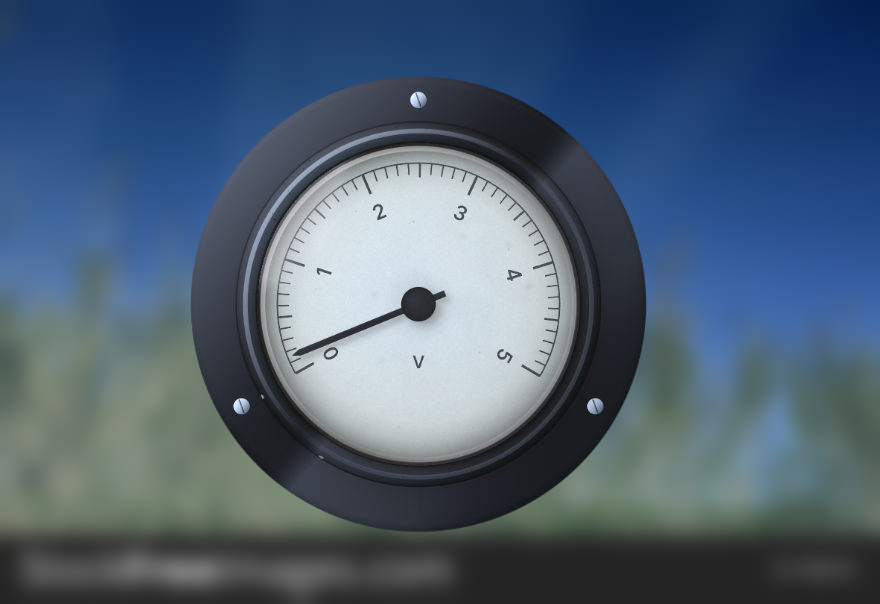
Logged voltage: 0.15,V
